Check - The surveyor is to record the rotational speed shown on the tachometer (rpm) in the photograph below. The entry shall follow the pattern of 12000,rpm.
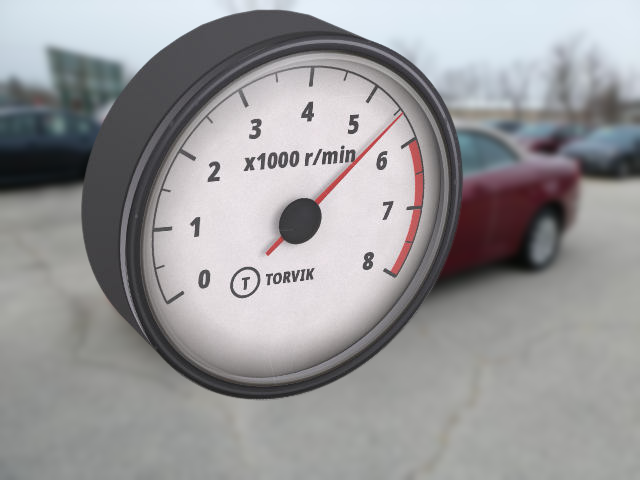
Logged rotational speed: 5500,rpm
